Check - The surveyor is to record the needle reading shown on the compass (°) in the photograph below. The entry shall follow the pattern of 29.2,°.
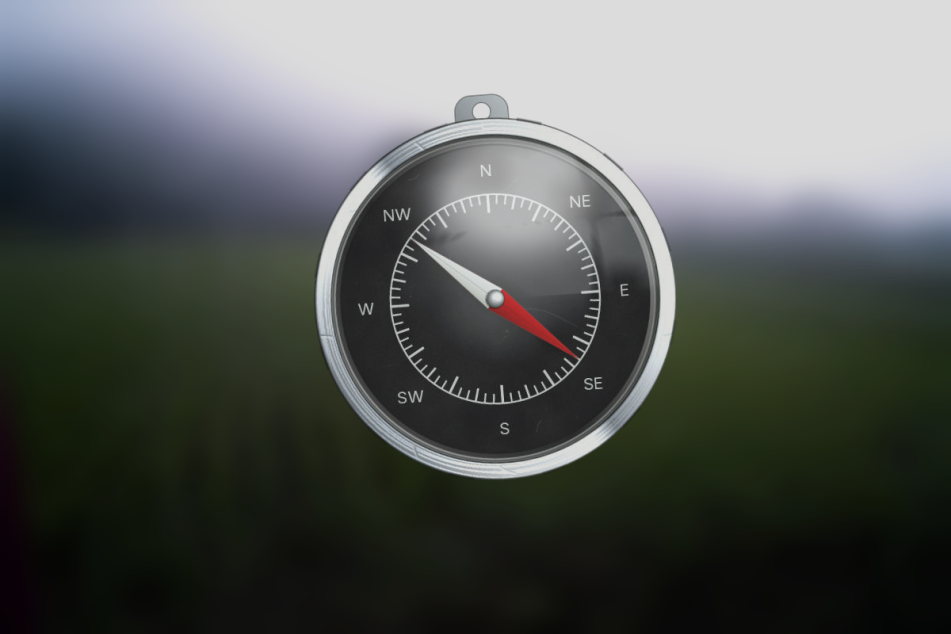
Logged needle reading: 130,°
